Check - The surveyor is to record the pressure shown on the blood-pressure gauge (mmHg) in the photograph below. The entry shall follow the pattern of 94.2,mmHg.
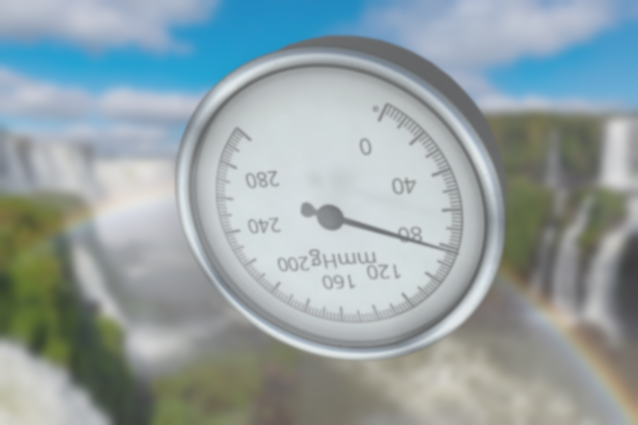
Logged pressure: 80,mmHg
